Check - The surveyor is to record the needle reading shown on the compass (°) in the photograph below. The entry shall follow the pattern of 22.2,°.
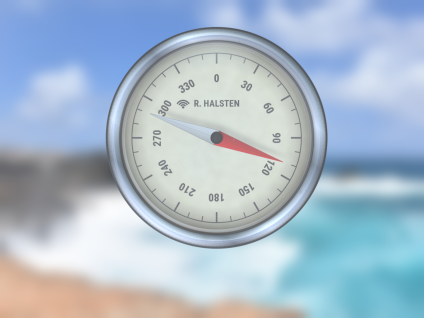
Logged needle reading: 110,°
